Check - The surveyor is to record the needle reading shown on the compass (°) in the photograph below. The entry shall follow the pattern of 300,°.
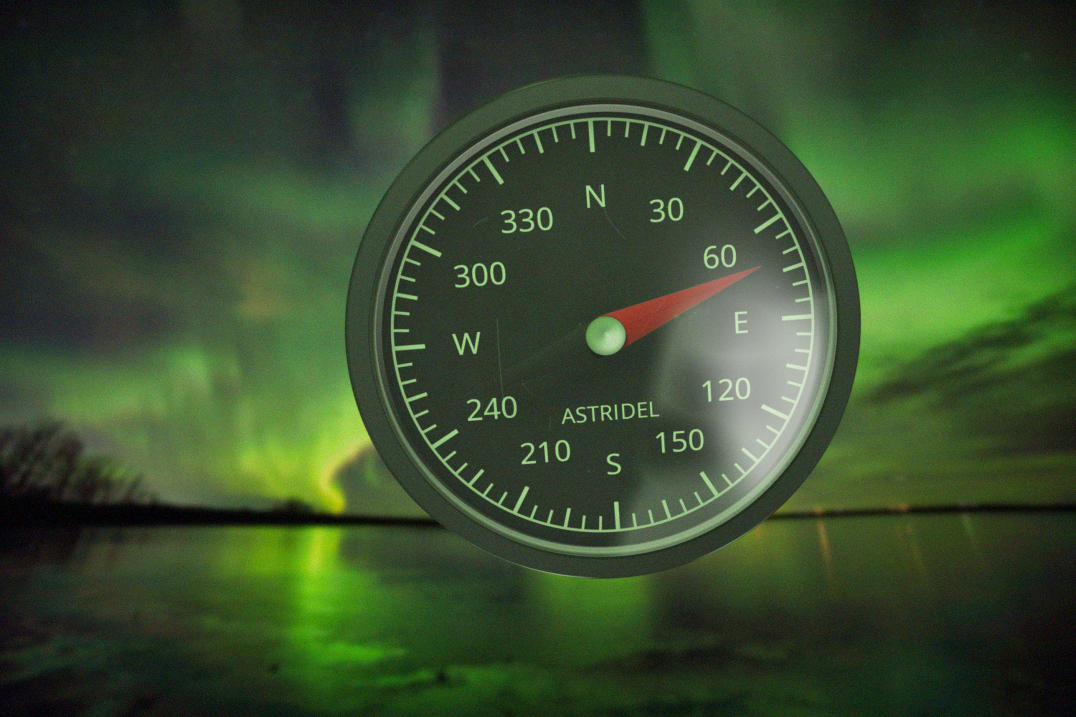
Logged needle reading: 70,°
